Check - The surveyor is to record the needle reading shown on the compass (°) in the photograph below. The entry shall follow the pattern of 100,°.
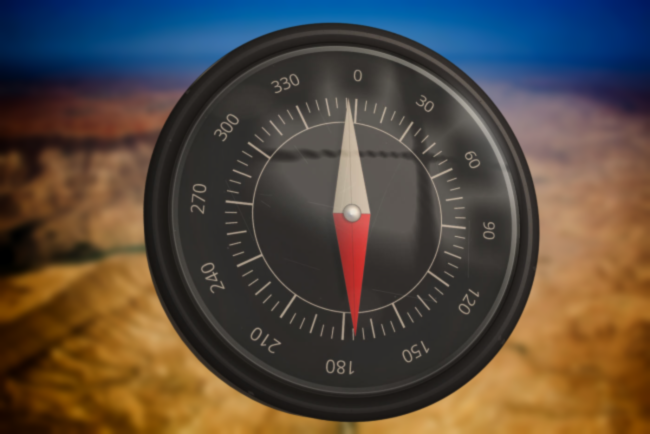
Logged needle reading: 175,°
